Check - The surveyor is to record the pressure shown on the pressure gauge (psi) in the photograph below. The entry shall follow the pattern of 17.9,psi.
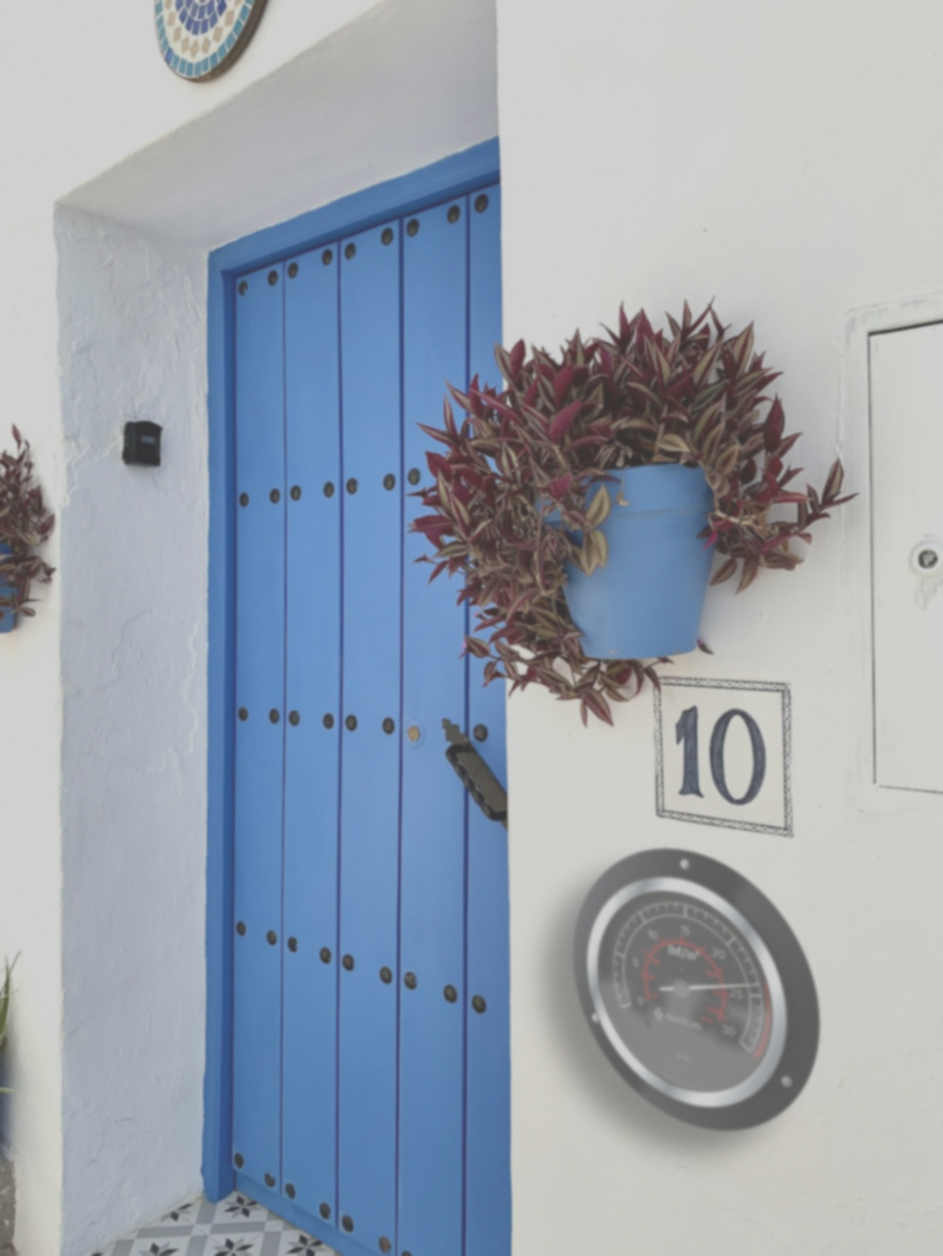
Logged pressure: 24,psi
